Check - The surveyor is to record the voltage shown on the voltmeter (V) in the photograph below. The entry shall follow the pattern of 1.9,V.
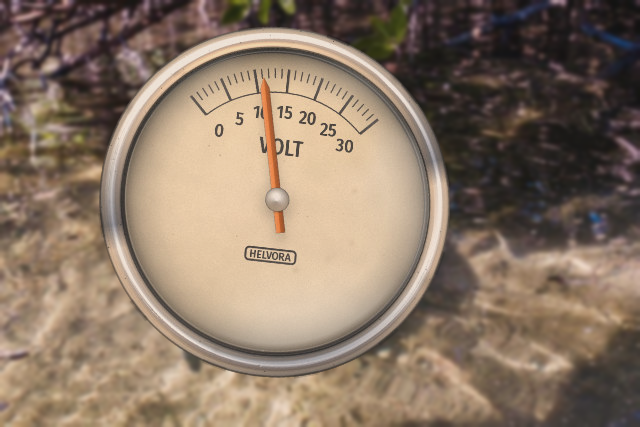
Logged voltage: 11,V
